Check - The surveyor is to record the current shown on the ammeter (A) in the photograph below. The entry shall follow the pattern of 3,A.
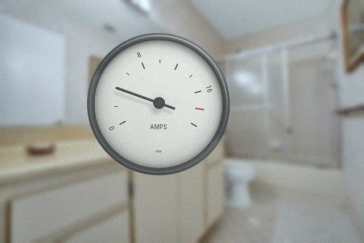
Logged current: 4,A
